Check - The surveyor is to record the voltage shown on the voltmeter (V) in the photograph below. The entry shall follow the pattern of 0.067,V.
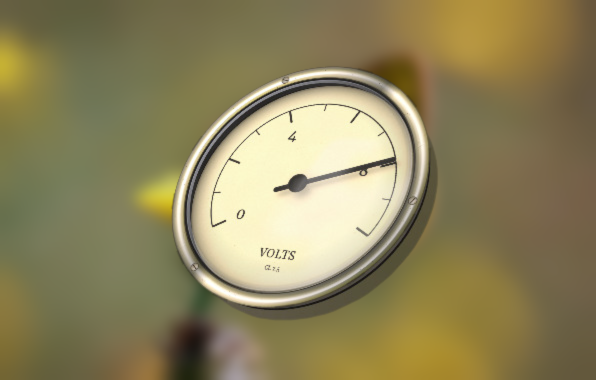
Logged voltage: 8,V
